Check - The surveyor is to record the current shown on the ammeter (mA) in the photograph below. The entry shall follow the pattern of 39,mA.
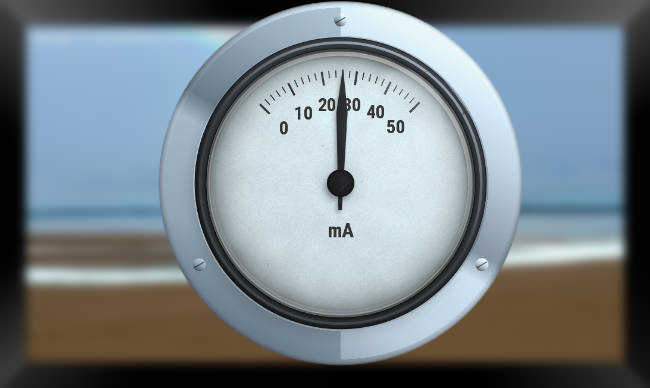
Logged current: 26,mA
